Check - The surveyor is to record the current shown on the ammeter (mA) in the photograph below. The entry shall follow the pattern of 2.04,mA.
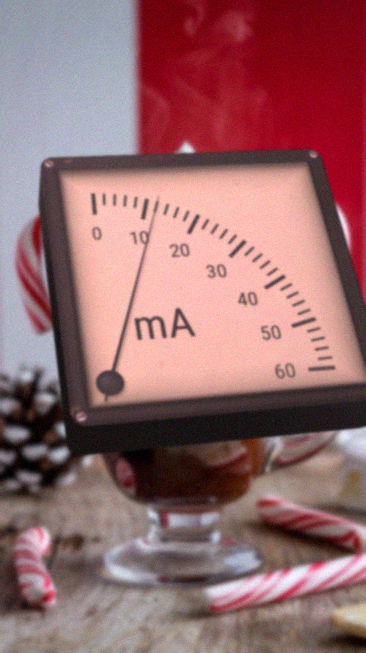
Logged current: 12,mA
